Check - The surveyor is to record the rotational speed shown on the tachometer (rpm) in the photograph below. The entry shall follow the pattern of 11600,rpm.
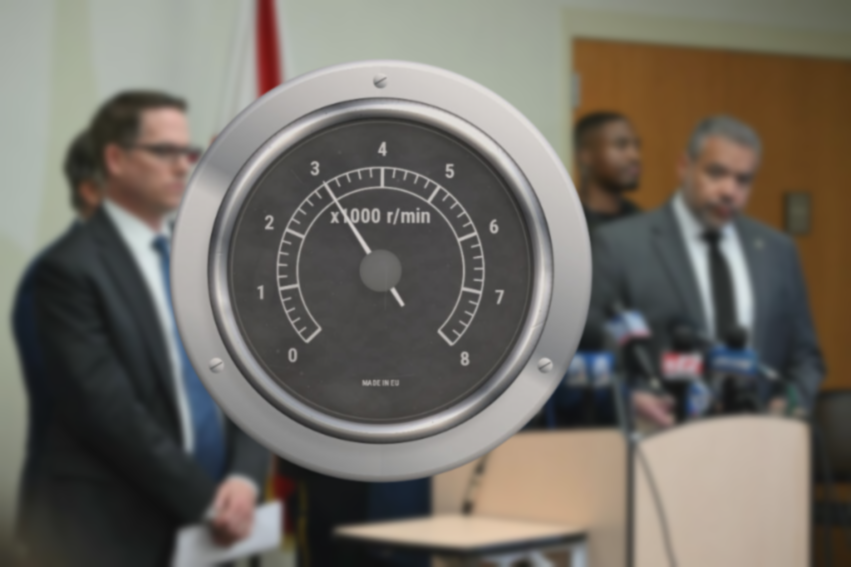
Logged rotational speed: 3000,rpm
